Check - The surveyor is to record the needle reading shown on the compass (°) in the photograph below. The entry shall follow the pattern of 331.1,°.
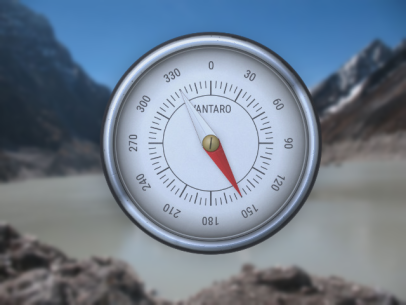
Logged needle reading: 150,°
